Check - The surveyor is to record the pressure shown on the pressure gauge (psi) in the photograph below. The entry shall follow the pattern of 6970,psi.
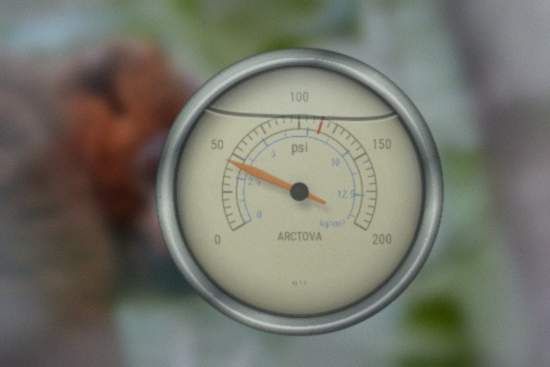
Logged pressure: 45,psi
